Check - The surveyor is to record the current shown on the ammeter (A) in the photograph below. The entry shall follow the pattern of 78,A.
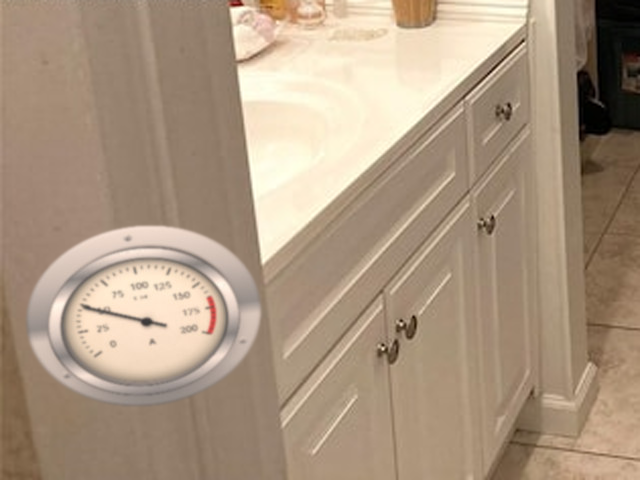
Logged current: 50,A
